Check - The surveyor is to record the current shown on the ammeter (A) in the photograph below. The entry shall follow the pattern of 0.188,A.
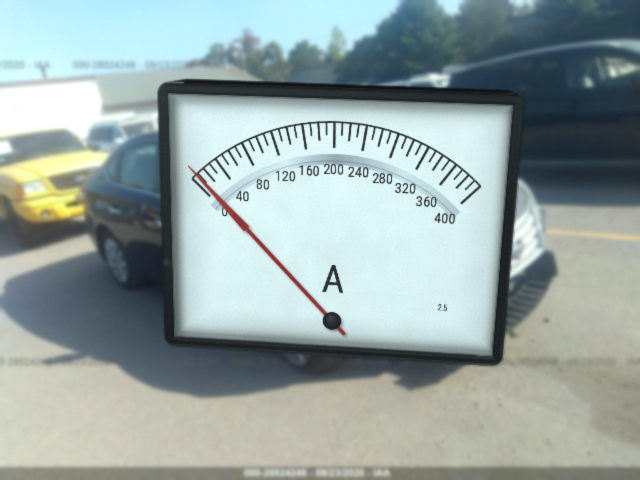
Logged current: 10,A
